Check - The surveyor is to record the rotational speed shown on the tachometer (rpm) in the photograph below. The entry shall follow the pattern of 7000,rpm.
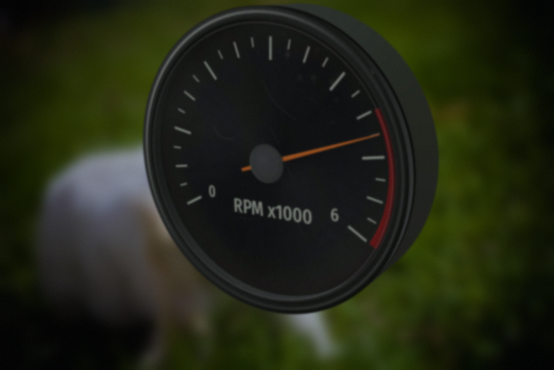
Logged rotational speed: 4750,rpm
